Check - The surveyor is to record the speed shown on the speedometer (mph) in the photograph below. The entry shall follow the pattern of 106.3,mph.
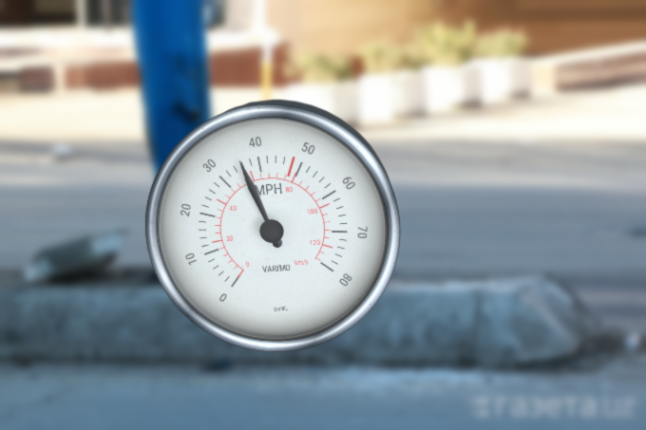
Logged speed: 36,mph
